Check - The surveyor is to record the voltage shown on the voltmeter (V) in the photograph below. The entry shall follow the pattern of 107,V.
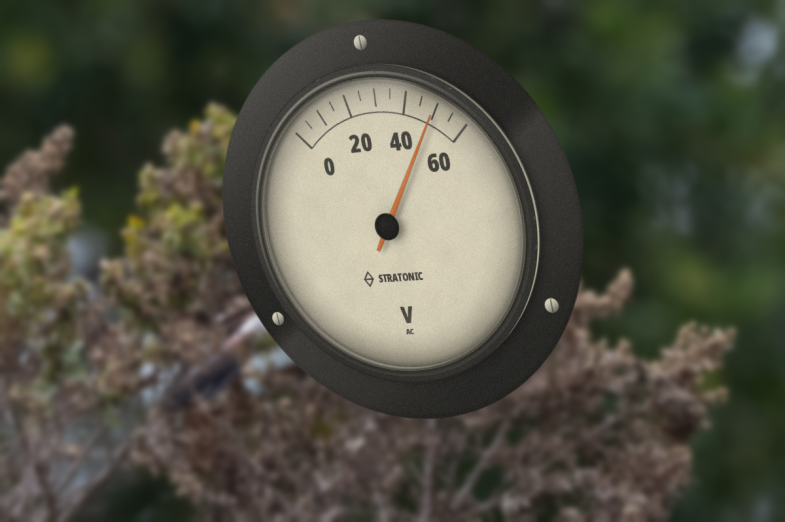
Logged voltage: 50,V
